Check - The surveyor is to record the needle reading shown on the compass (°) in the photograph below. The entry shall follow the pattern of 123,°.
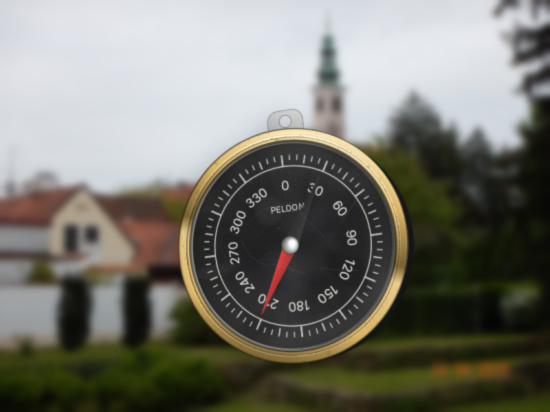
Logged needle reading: 210,°
